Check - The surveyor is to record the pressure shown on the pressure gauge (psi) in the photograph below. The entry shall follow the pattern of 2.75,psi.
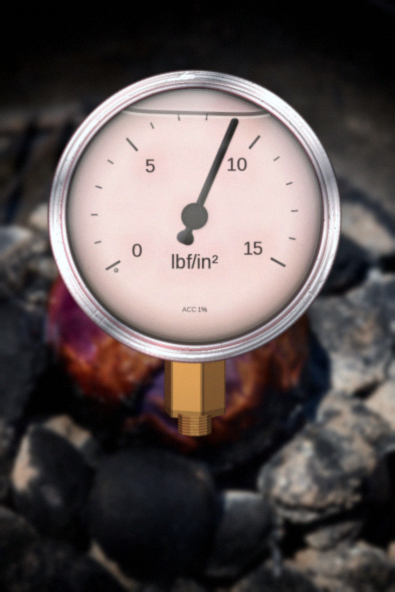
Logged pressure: 9,psi
